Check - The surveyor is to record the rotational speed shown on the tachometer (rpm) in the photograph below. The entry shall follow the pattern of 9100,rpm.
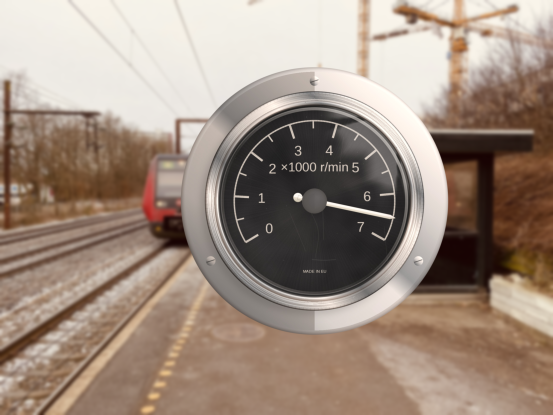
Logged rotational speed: 6500,rpm
